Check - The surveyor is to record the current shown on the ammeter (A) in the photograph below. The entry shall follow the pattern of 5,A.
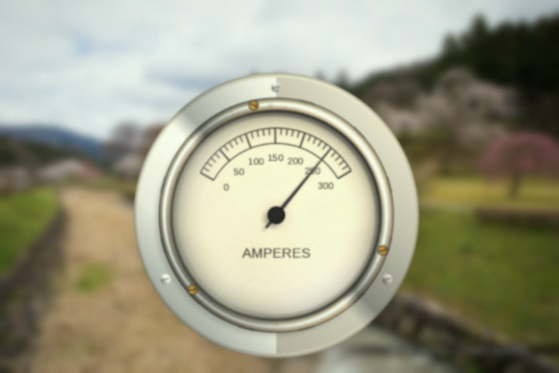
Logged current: 250,A
